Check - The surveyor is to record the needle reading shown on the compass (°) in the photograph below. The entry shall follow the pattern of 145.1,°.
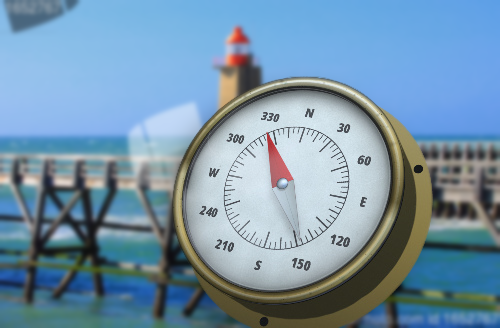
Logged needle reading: 325,°
